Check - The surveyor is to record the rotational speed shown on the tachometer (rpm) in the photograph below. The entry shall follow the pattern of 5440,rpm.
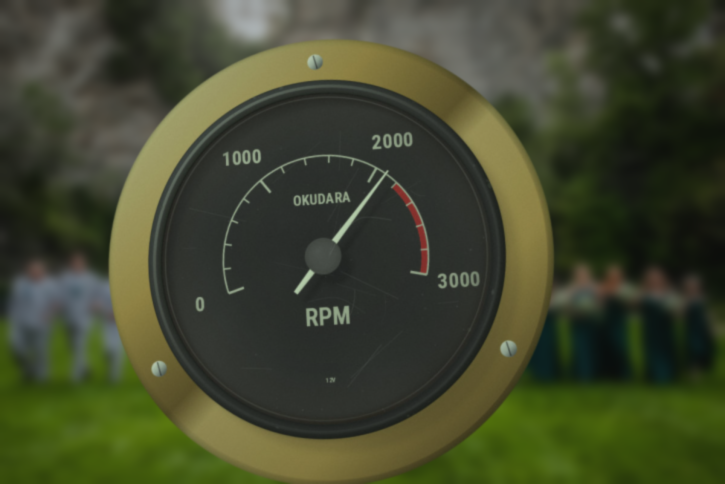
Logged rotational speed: 2100,rpm
